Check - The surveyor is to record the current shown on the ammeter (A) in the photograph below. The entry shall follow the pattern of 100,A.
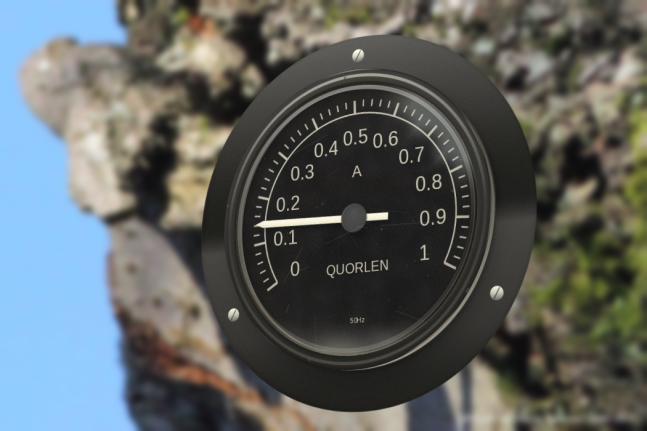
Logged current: 0.14,A
